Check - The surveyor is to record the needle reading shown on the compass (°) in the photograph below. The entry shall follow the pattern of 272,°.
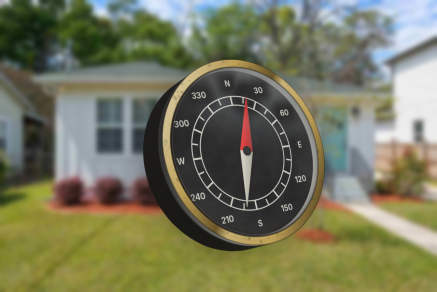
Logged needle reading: 15,°
